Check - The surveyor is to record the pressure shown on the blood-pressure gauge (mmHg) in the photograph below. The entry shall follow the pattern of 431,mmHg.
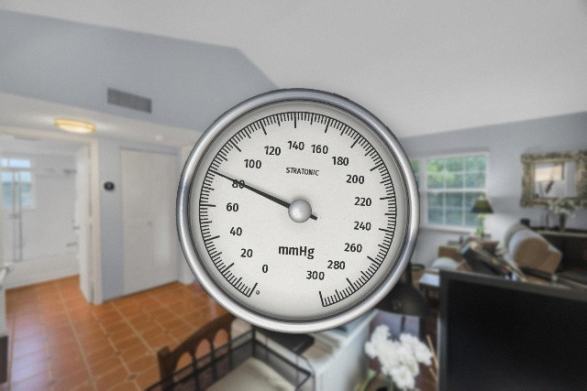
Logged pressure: 80,mmHg
